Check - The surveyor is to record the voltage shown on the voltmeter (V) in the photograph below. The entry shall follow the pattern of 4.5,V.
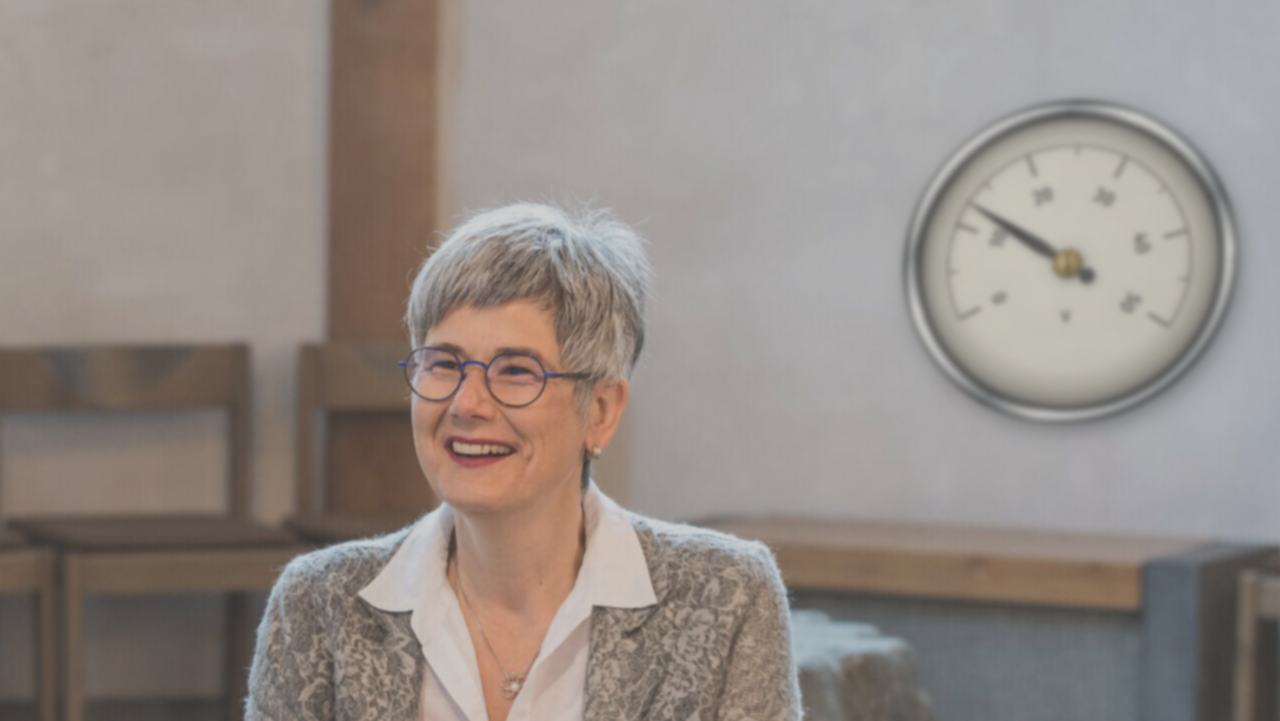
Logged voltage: 12.5,V
